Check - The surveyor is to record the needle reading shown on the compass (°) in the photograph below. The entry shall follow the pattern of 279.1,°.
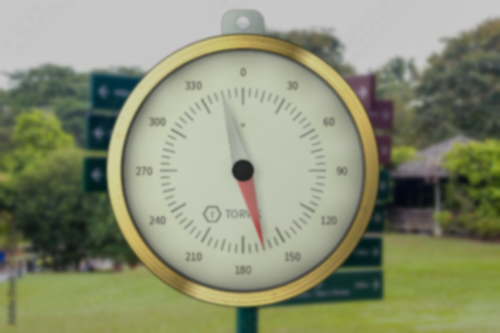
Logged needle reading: 165,°
